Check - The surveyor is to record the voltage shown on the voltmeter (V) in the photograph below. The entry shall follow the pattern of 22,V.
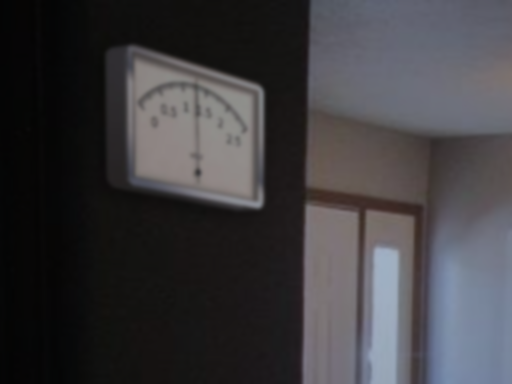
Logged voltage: 1.25,V
